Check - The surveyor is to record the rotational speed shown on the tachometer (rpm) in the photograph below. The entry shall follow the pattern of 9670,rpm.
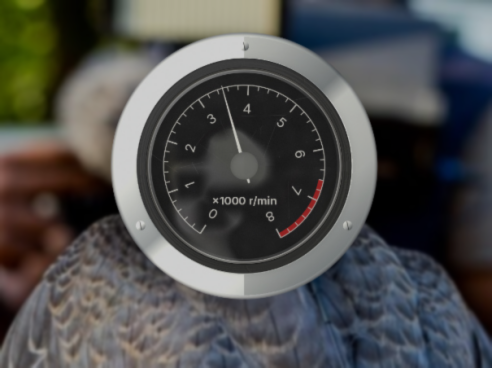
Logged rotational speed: 3500,rpm
